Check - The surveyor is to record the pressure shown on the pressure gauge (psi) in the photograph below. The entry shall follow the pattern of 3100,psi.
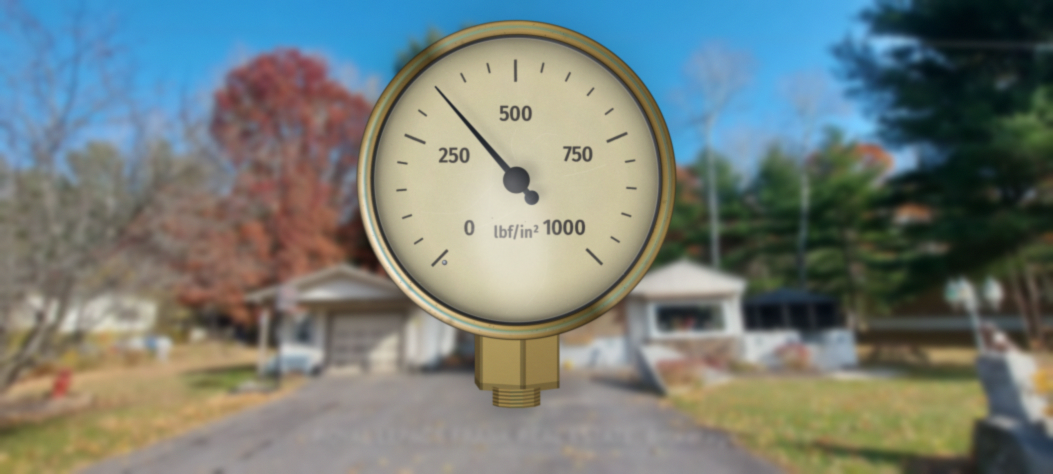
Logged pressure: 350,psi
